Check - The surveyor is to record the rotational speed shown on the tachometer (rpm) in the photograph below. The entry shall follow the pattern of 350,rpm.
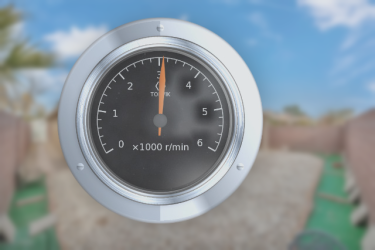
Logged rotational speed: 3100,rpm
